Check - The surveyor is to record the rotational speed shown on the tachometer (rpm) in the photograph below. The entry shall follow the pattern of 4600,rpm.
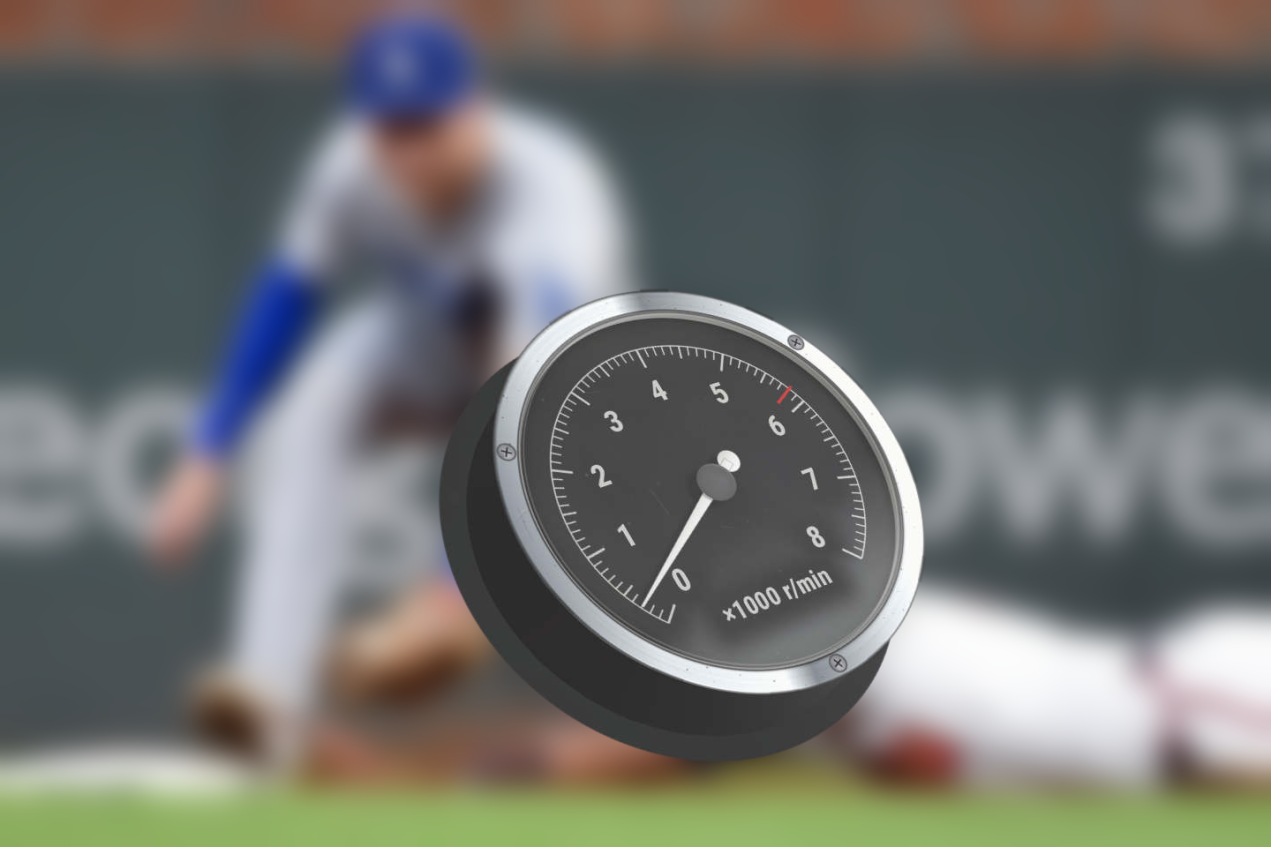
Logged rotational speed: 300,rpm
